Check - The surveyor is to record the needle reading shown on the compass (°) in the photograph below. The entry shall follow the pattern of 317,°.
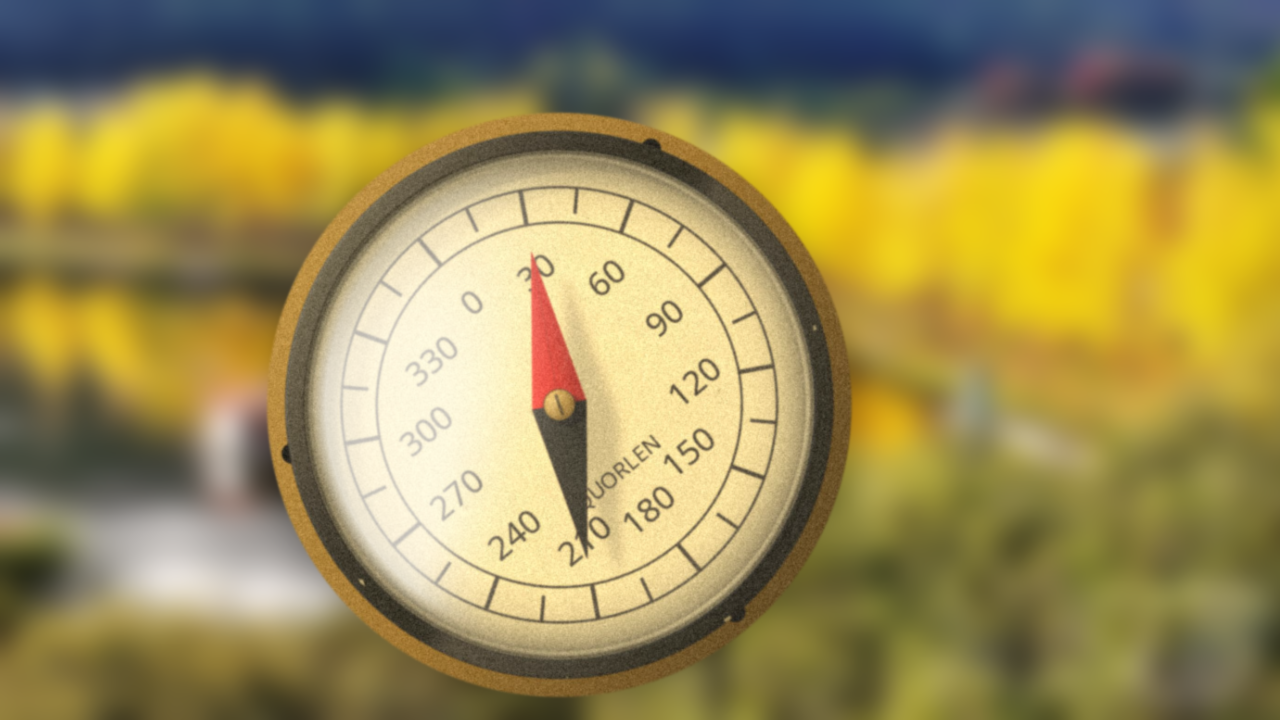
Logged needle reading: 30,°
